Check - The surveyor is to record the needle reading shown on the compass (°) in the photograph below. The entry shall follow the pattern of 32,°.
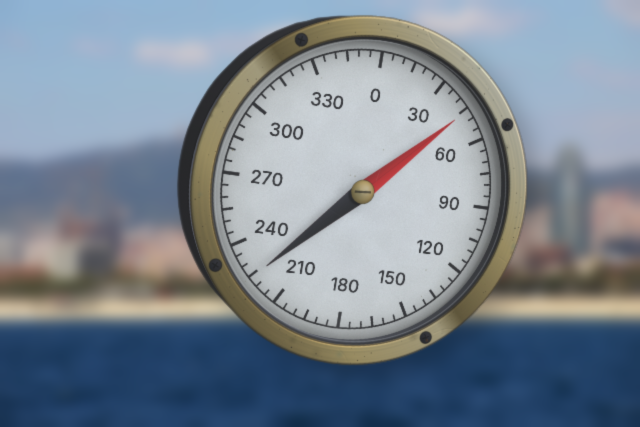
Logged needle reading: 45,°
